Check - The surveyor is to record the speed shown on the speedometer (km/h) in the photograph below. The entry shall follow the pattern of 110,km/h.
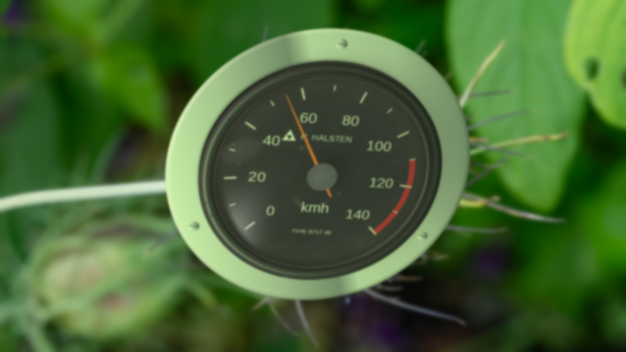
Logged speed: 55,km/h
